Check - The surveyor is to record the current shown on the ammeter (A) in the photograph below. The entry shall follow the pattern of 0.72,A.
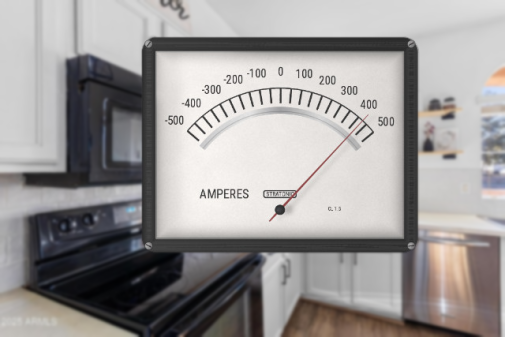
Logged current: 425,A
